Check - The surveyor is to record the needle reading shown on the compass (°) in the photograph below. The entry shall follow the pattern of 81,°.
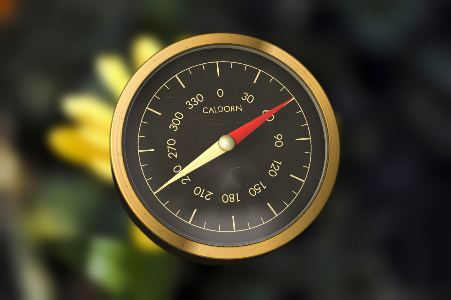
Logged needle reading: 60,°
